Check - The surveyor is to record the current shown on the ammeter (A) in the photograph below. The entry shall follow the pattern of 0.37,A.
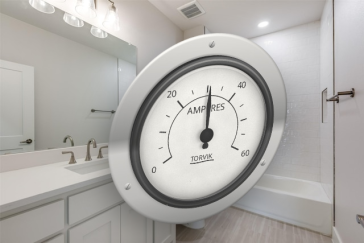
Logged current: 30,A
